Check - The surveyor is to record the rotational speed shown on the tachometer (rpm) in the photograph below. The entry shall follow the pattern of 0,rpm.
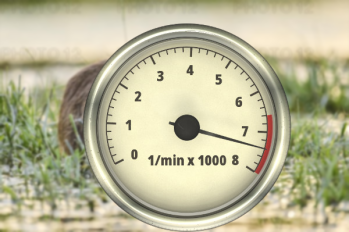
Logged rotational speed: 7400,rpm
